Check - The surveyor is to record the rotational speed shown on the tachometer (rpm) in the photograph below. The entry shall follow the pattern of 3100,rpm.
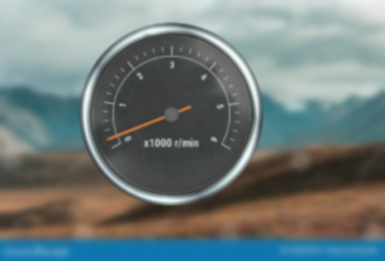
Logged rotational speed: 200,rpm
